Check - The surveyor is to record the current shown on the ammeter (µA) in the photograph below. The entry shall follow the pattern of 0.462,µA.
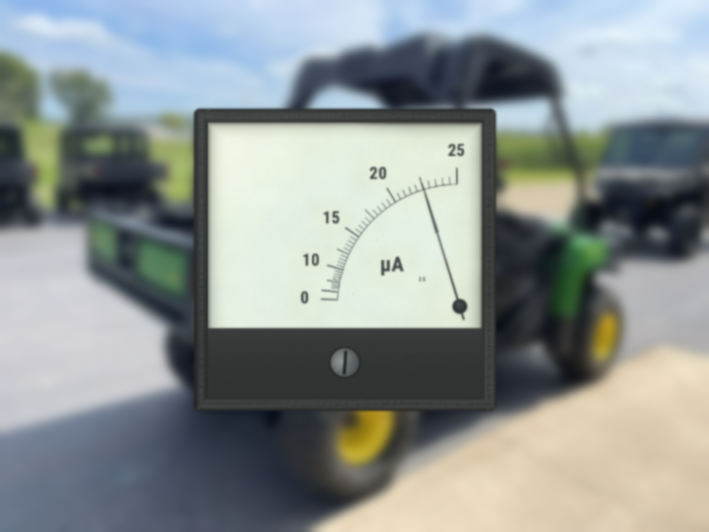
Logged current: 22.5,µA
